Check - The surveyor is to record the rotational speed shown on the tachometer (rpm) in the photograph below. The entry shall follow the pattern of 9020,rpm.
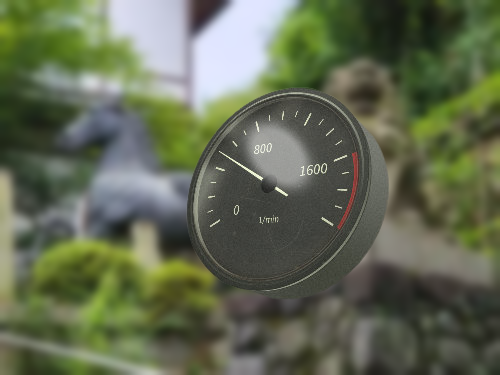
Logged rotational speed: 500,rpm
